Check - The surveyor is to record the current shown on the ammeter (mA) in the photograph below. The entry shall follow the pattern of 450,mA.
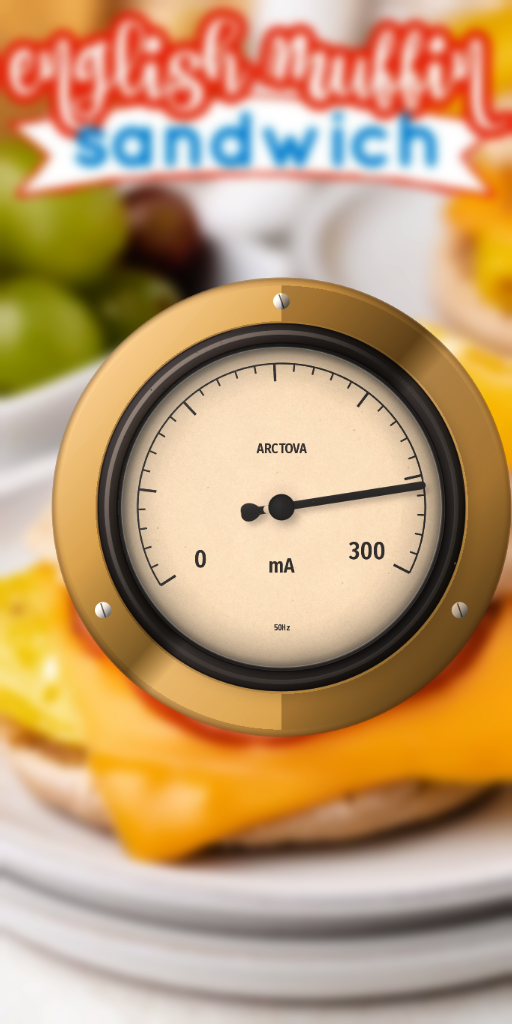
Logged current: 255,mA
